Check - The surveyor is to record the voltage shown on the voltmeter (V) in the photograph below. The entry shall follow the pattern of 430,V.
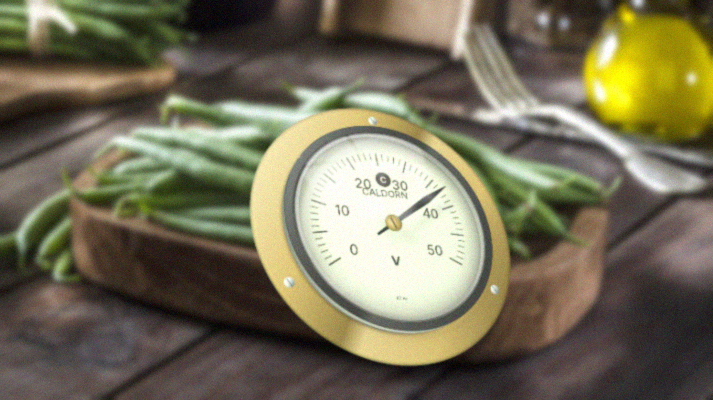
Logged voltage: 37,V
